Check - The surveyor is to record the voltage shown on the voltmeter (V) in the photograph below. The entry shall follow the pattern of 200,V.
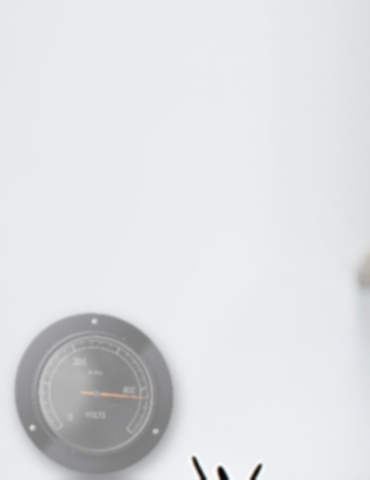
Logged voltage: 420,V
